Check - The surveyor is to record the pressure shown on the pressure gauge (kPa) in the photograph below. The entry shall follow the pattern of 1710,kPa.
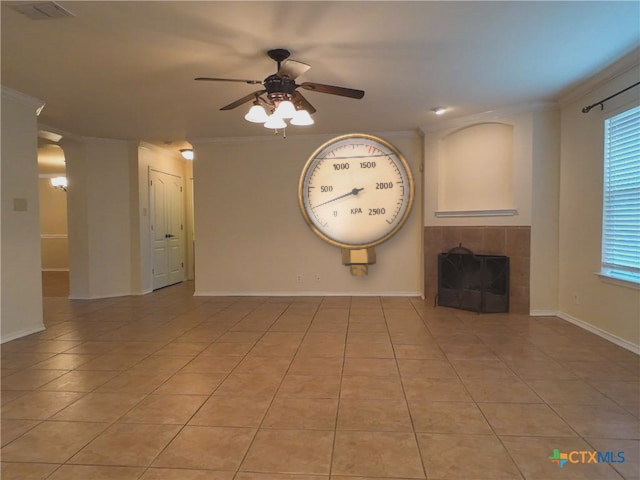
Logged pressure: 250,kPa
